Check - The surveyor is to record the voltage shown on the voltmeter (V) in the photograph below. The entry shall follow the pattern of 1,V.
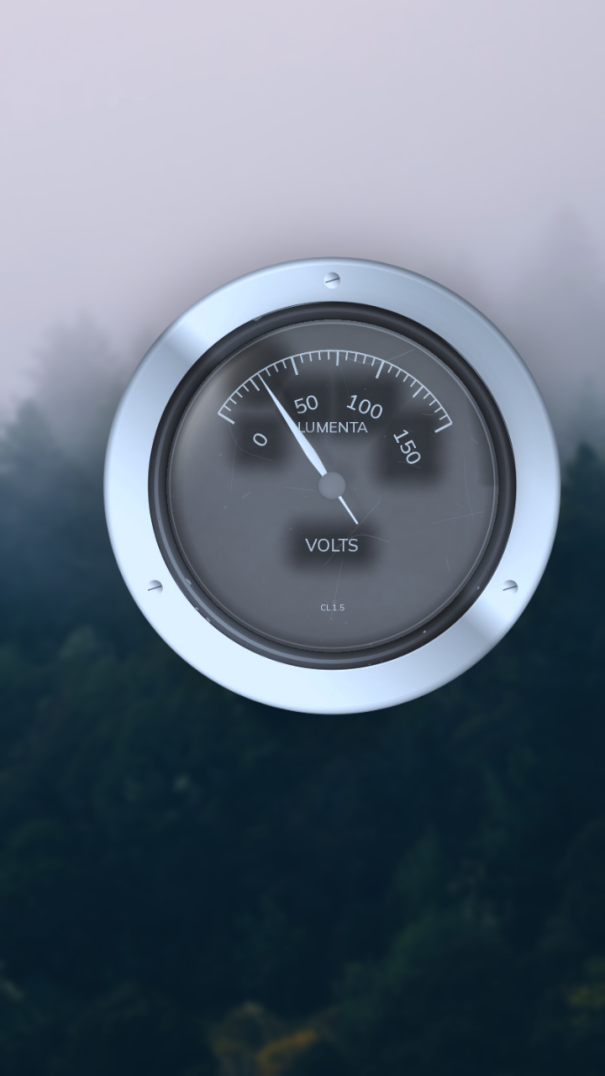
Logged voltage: 30,V
